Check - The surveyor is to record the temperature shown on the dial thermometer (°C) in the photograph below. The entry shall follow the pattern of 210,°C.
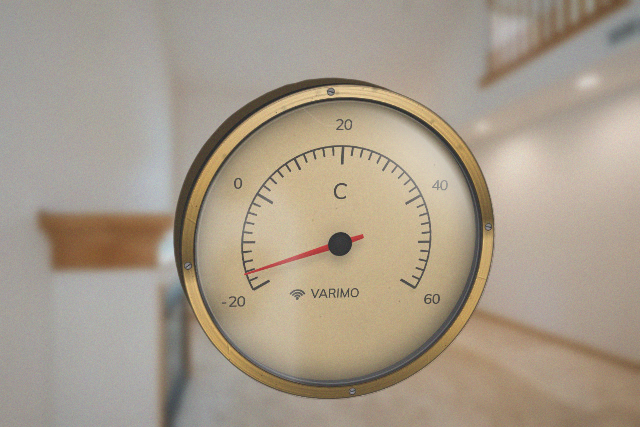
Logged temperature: -16,°C
